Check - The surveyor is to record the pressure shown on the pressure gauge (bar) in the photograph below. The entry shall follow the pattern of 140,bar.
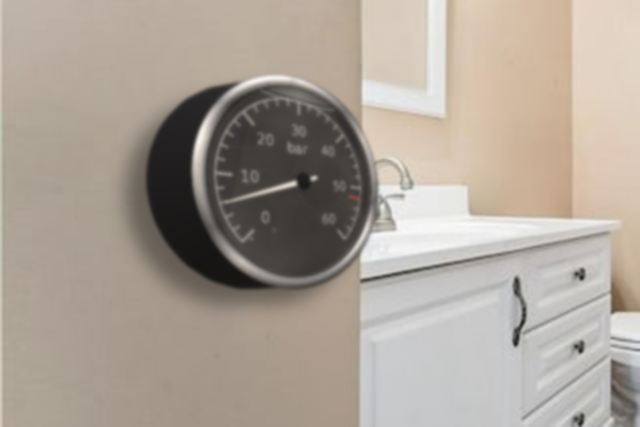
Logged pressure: 6,bar
